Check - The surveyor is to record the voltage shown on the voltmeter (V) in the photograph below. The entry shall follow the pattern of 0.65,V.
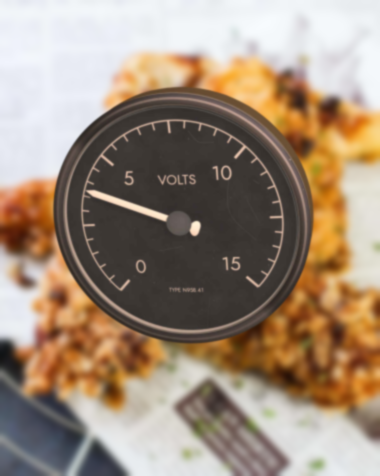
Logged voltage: 3.75,V
